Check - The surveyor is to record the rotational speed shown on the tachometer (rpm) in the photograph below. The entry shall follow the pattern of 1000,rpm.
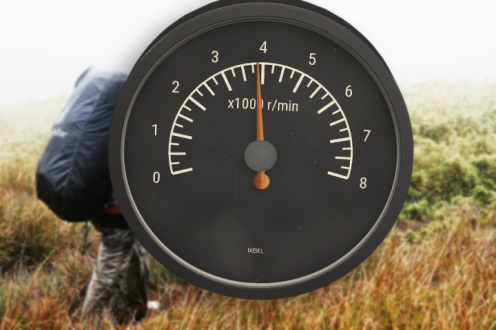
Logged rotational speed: 3875,rpm
